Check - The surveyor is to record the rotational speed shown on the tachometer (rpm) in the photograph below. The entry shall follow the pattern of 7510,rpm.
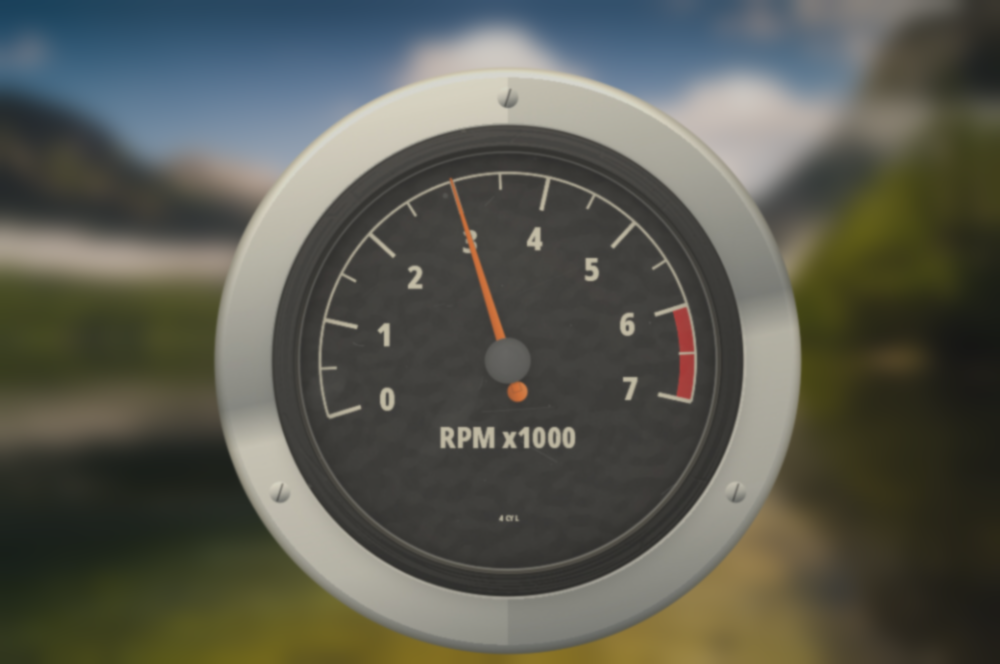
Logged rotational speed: 3000,rpm
